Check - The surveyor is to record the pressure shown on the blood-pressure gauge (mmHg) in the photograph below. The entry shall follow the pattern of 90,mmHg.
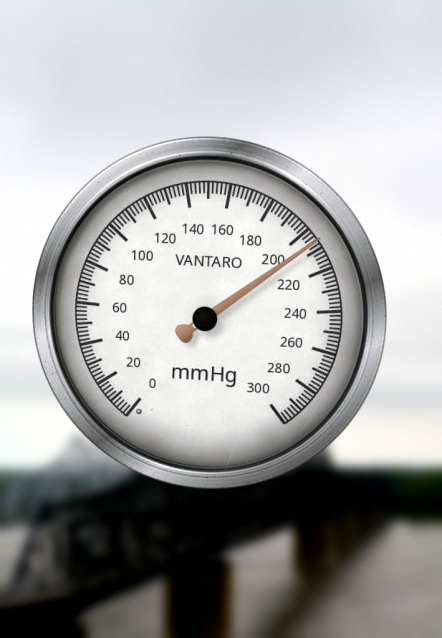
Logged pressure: 206,mmHg
